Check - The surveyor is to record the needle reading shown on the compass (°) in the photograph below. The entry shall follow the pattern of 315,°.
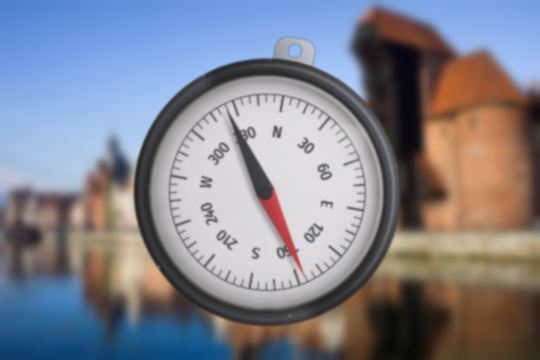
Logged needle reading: 145,°
